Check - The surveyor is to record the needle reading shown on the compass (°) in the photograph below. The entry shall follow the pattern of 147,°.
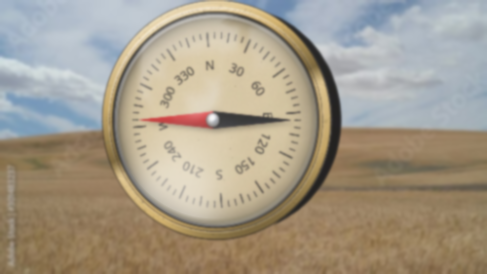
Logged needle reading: 275,°
